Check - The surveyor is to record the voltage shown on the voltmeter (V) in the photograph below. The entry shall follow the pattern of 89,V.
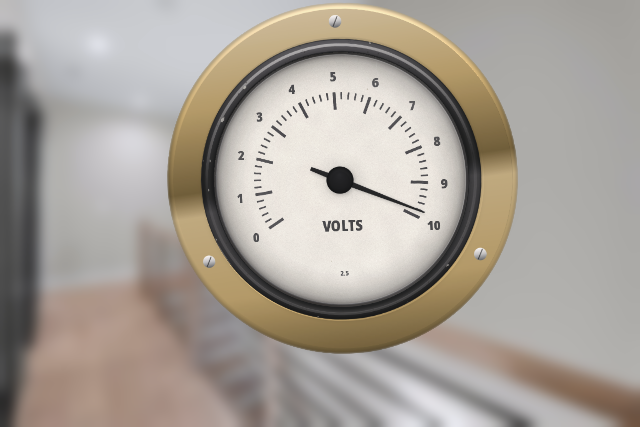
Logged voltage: 9.8,V
